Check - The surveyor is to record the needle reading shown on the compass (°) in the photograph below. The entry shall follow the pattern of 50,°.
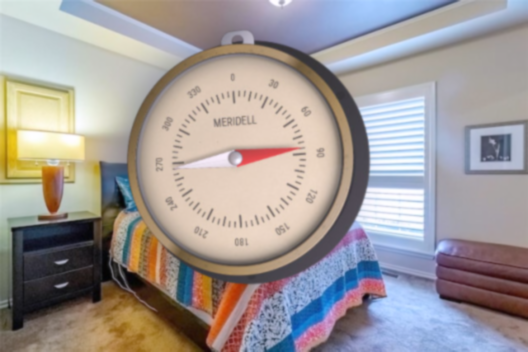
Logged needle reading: 85,°
